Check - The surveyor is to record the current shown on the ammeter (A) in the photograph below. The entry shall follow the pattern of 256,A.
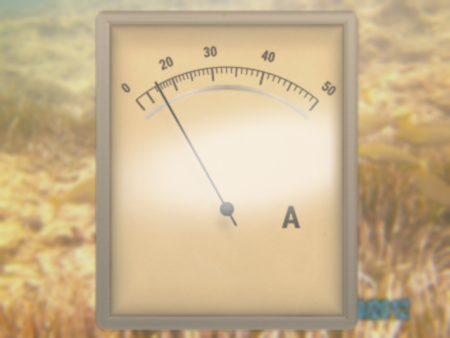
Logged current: 15,A
